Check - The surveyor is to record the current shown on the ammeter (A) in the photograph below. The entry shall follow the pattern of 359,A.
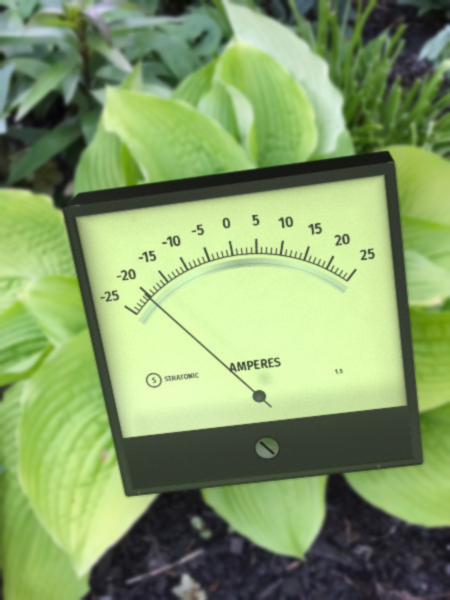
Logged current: -20,A
